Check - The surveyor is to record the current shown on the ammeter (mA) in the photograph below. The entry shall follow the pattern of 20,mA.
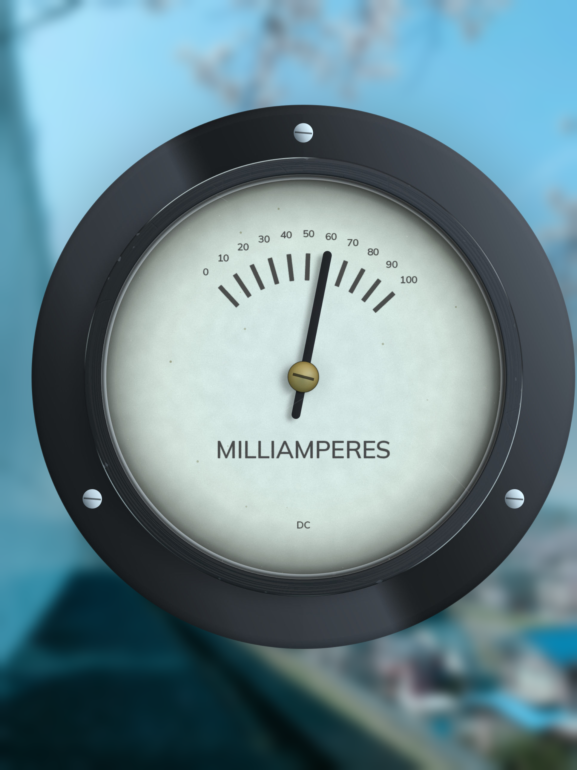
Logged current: 60,mA
